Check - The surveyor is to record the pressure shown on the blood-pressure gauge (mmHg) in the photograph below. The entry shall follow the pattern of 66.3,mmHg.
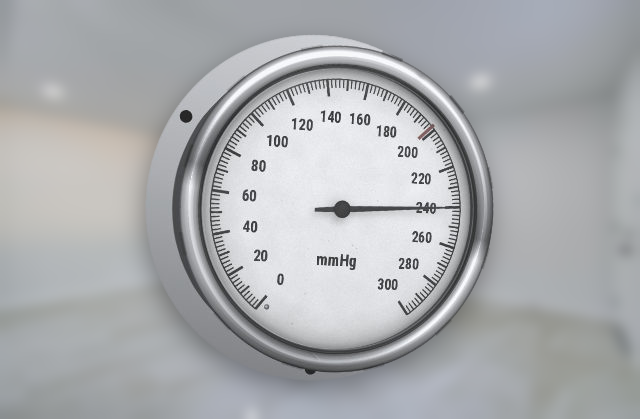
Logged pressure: 240,mmHg
